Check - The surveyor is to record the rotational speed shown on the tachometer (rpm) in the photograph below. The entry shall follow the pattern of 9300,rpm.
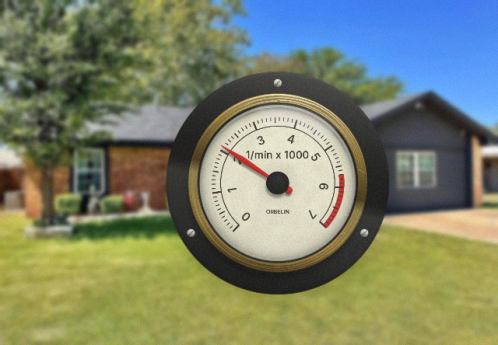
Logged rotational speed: 2100,rpm
